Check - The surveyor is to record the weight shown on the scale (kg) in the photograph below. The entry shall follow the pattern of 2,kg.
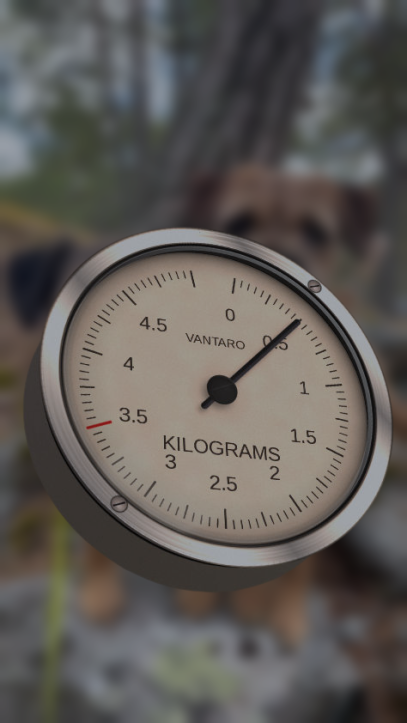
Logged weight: 0.5,kg
